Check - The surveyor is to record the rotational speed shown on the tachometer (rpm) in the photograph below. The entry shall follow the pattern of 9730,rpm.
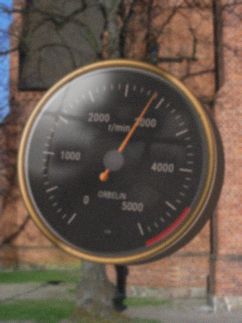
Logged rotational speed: 2900,rpm
